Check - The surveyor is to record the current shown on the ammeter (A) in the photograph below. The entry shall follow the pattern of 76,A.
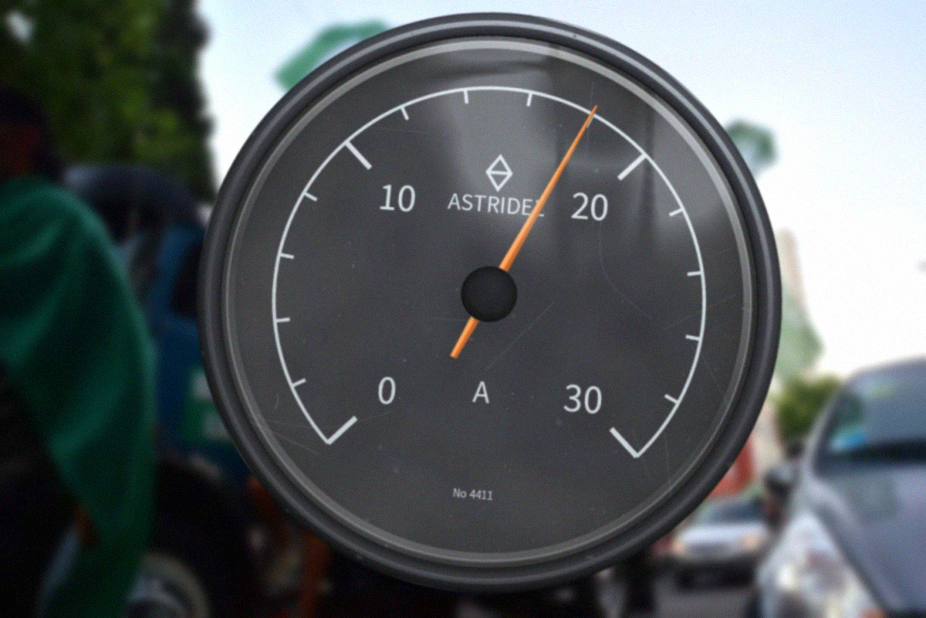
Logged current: 18,A
